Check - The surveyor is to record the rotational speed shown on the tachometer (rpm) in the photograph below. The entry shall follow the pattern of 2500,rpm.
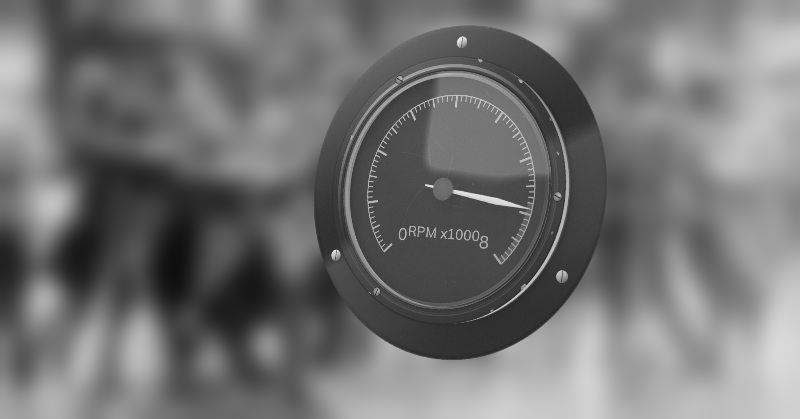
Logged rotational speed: 6900,rpm
